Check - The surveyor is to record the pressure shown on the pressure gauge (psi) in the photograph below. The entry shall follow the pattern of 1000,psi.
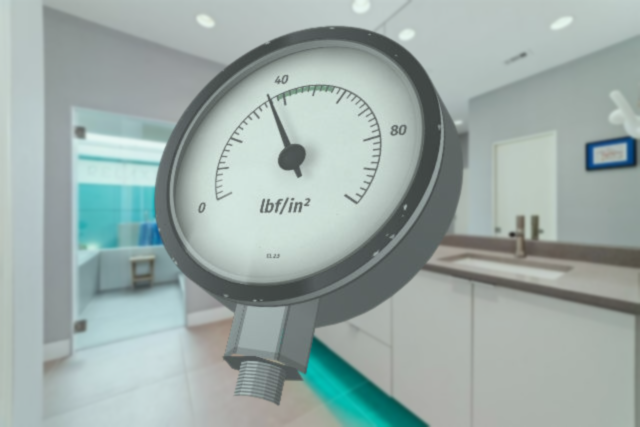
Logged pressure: 36,psi
